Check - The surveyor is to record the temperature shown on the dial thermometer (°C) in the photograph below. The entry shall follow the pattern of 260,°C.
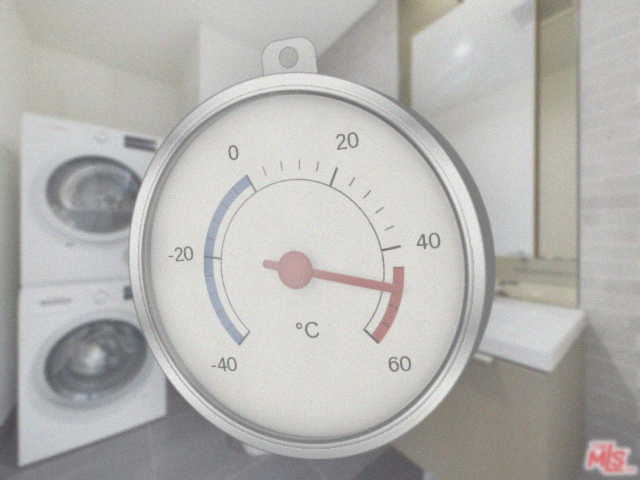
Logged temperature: 48,°C
